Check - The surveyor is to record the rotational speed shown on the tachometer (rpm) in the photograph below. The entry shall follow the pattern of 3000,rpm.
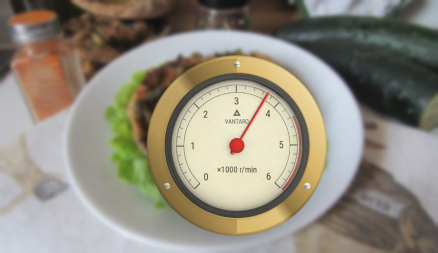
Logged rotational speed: 3700,rpm
